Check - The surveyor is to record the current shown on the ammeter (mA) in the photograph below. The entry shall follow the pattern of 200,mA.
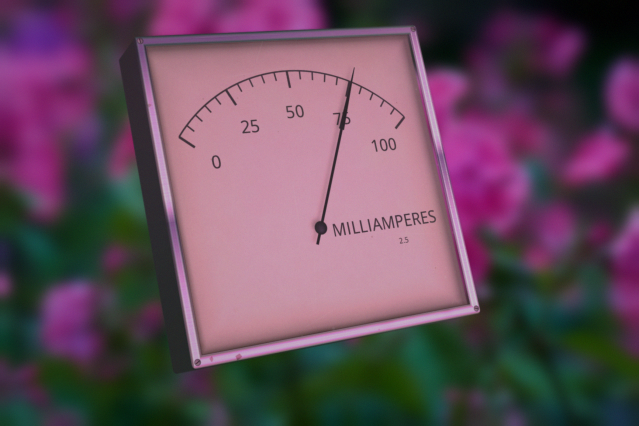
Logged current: 75,mA
